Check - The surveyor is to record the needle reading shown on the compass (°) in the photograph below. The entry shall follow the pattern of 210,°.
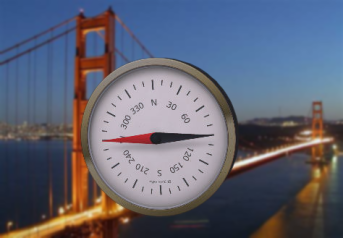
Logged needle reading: 270,°
